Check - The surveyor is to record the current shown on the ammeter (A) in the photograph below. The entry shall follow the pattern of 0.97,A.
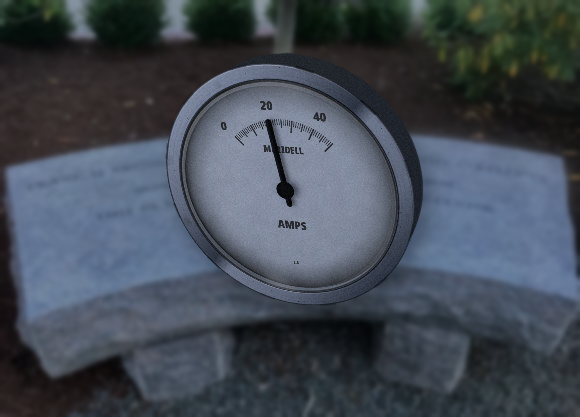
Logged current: 20,A
